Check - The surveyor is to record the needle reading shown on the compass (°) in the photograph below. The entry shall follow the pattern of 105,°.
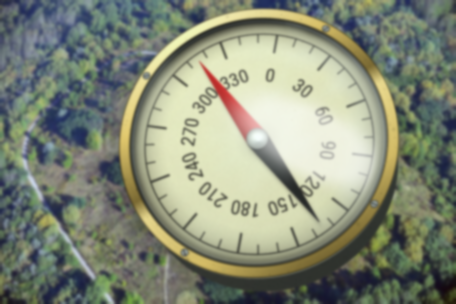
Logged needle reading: 315,°
